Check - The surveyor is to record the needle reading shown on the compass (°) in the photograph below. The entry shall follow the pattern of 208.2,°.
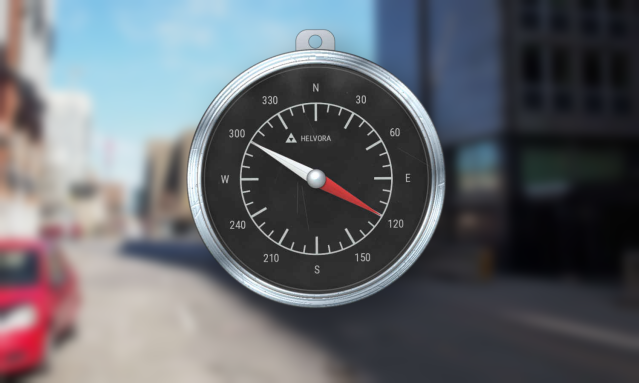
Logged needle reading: 120,°
